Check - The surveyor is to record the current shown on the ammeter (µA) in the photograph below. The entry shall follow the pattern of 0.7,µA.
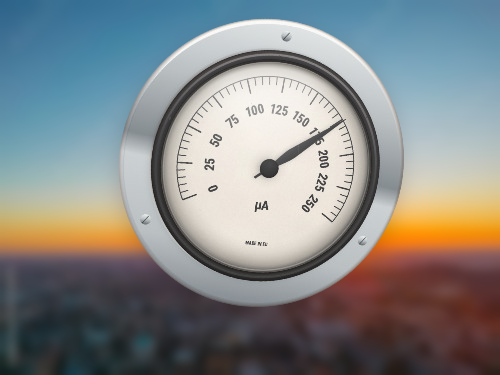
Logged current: 175,µA
